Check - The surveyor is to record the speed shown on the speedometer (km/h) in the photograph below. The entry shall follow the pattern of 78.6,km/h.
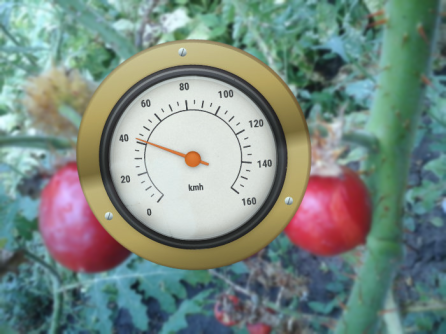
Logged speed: 42.5,km/h
